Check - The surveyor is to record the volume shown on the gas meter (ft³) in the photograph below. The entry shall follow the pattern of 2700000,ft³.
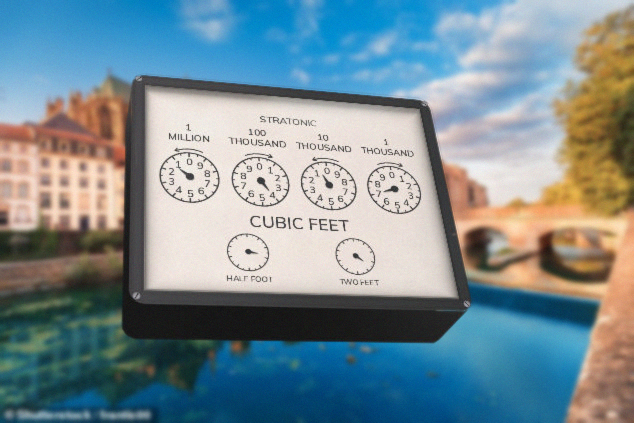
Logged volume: 140700,ft³
